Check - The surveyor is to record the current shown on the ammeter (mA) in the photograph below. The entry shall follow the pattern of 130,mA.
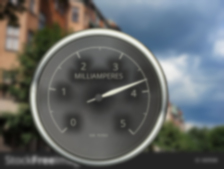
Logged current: 3.75,mA
